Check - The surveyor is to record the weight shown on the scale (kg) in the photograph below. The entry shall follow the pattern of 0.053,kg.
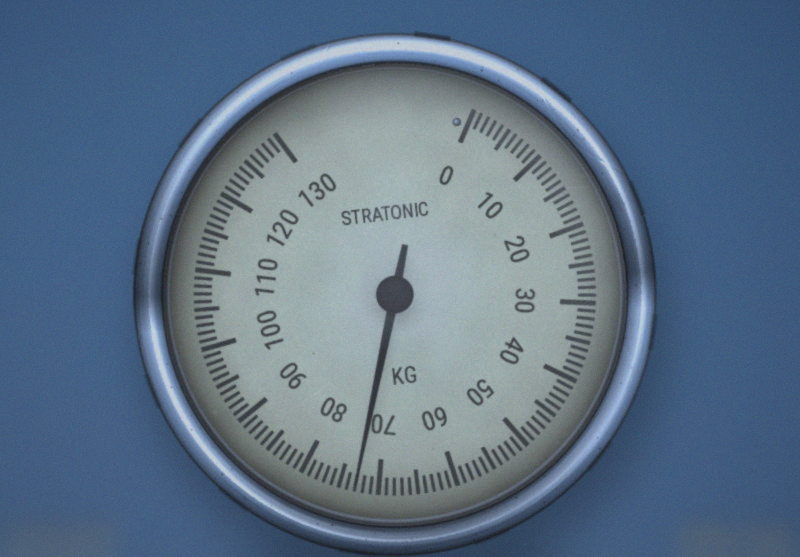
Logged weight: 73,kg
